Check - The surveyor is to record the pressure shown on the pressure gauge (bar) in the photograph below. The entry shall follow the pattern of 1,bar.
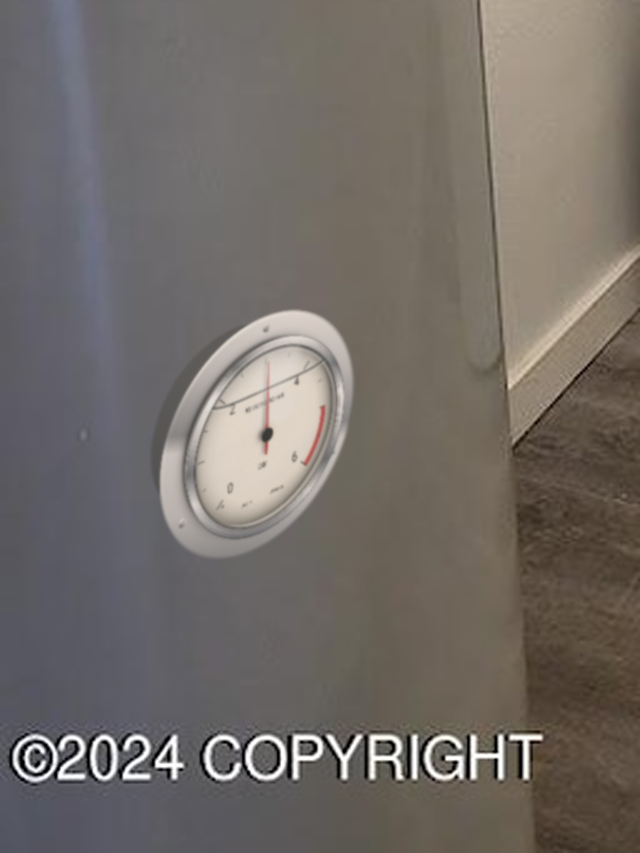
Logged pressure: 3,bar
